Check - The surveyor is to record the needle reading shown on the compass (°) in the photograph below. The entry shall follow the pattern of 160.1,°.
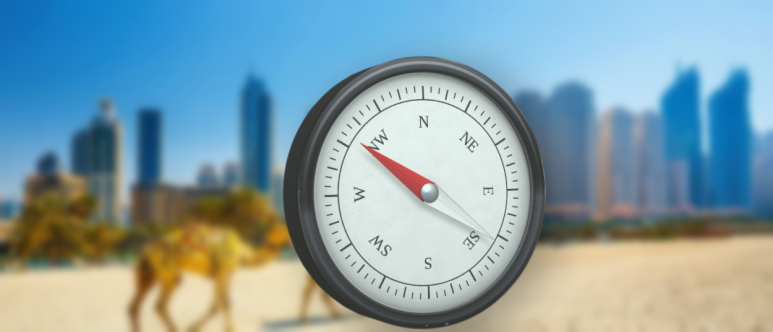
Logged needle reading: 305,°
